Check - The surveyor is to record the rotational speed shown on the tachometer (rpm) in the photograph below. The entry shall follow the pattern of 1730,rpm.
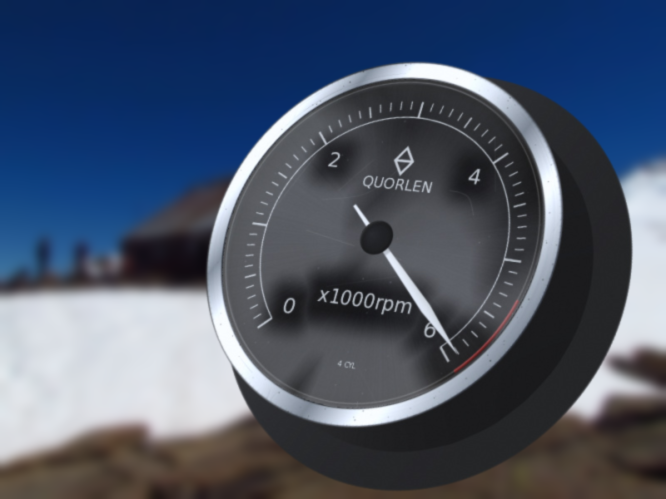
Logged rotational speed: 5900,rpm
